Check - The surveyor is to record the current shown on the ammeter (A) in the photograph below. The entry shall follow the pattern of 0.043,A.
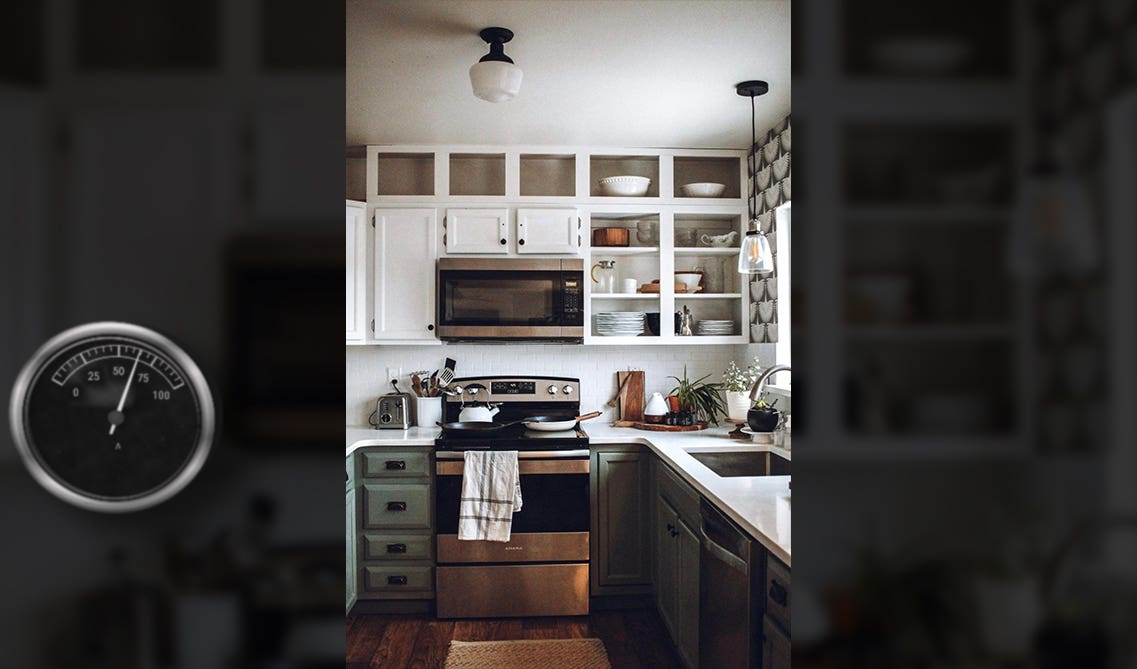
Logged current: 65,A
